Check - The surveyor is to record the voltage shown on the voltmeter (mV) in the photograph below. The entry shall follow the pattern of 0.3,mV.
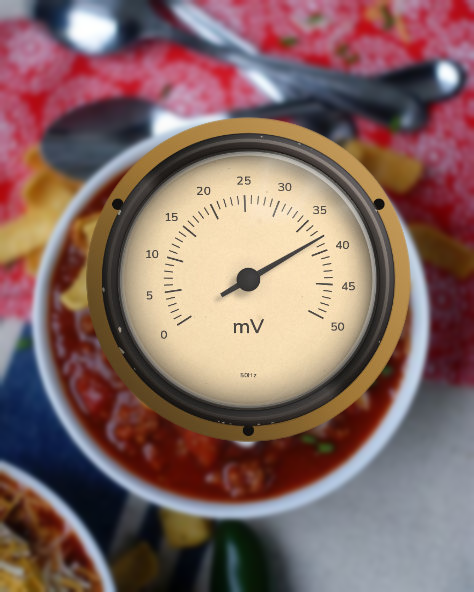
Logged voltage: 38,mV
